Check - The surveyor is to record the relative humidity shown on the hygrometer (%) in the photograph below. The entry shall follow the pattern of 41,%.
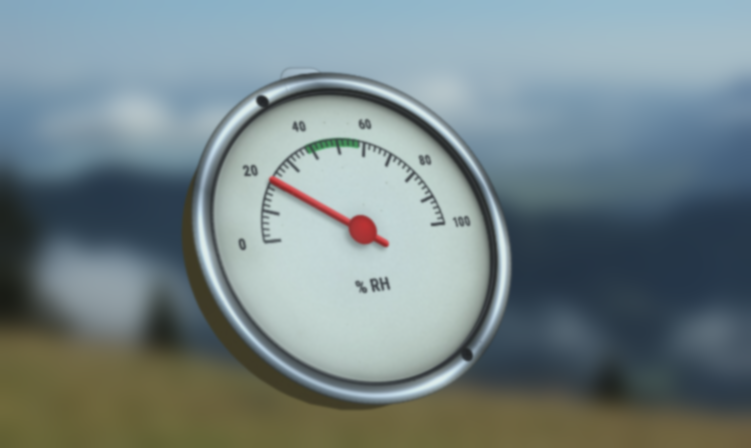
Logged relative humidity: 20,%
